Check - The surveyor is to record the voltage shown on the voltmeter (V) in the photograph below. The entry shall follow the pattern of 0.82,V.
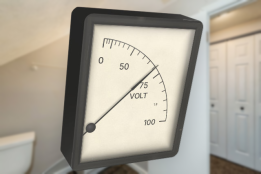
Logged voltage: 70,V
